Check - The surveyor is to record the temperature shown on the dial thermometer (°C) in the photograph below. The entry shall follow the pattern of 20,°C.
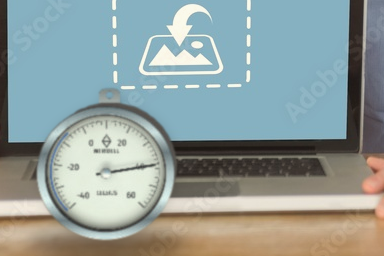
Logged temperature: 40,°C
